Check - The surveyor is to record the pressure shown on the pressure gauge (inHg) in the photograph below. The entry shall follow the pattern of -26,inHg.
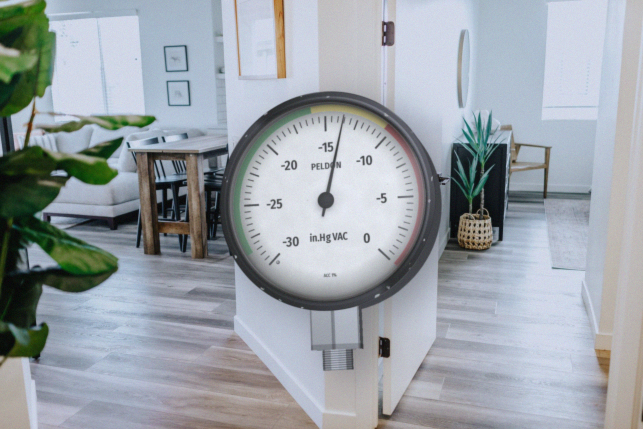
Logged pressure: -13.5,inHg
